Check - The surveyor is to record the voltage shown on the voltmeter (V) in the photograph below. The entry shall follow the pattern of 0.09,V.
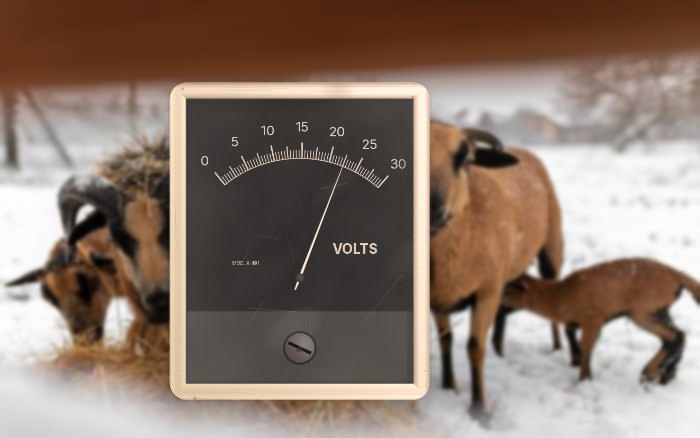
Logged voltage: 22.5,V
